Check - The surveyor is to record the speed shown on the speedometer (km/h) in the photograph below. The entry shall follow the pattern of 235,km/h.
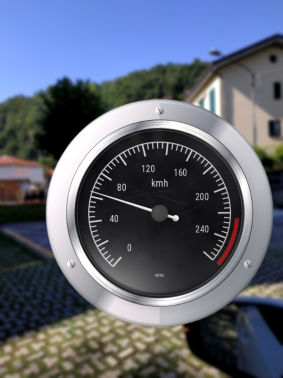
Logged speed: 64,km/h
